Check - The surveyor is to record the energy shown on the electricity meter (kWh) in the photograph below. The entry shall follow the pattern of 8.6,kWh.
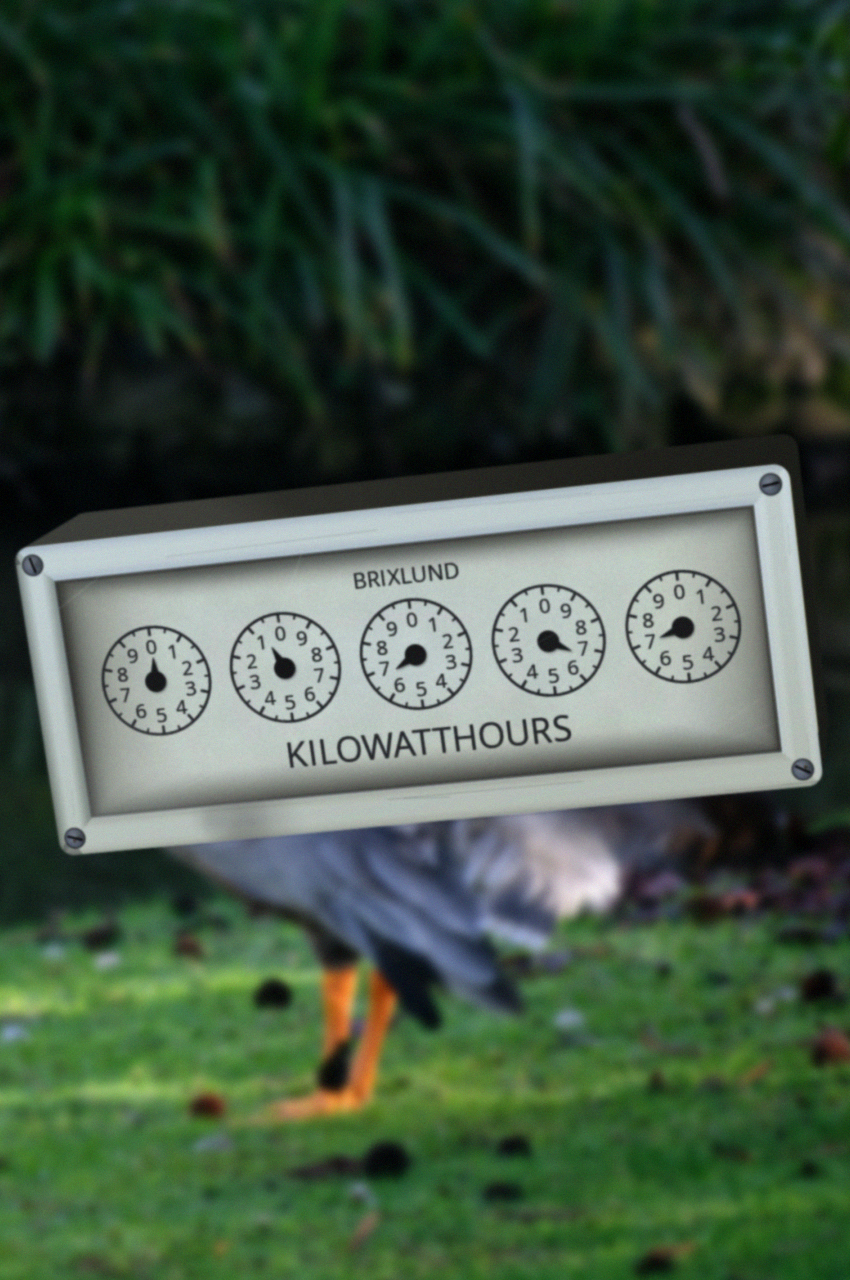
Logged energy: 667,kWh
